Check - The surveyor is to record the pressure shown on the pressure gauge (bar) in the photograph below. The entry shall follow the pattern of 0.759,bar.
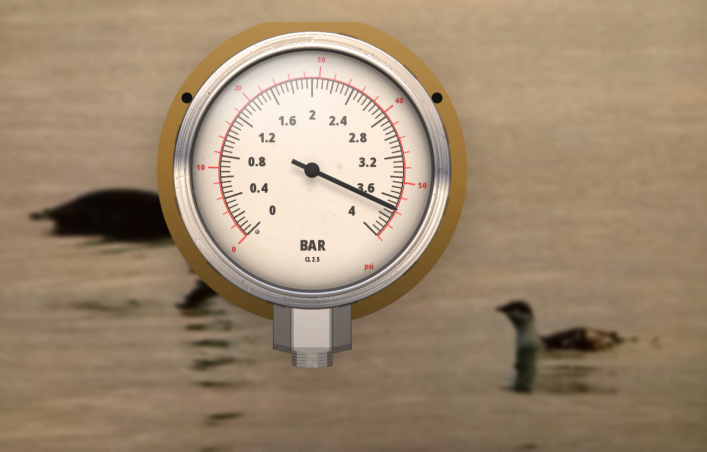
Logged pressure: 3.7,bar
